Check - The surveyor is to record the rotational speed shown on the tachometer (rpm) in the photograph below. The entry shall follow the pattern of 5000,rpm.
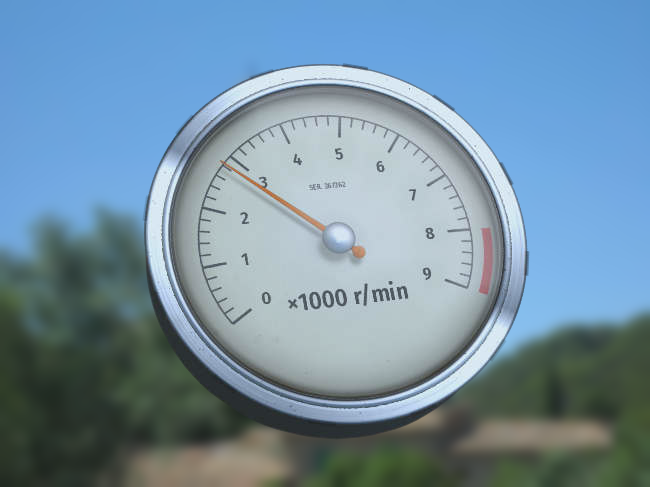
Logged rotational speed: 2800,rpm
